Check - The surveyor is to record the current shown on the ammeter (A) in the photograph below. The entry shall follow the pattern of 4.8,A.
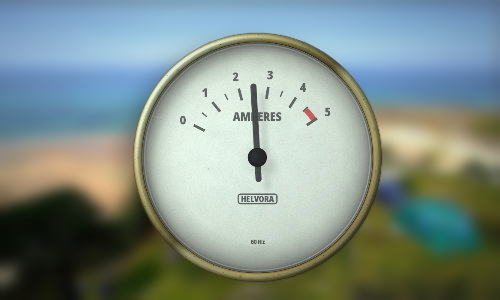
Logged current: 2.5,A
